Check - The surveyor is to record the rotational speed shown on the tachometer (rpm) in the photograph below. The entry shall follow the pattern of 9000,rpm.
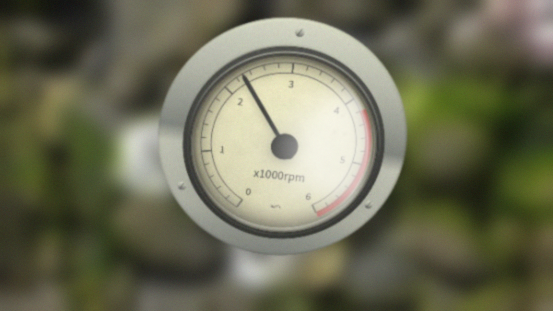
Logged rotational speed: 2300,rpm
